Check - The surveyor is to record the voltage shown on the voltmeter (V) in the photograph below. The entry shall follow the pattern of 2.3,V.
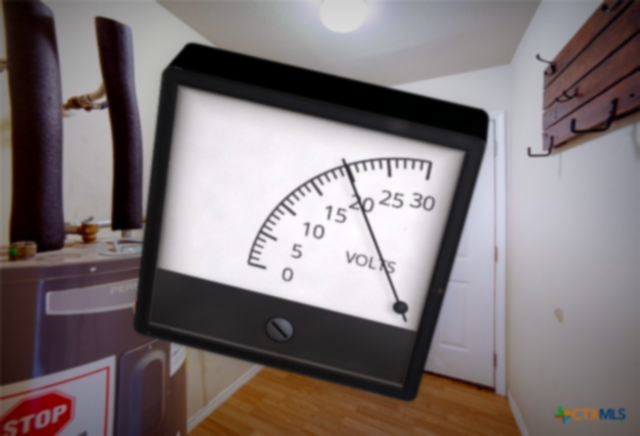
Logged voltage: 20,V
